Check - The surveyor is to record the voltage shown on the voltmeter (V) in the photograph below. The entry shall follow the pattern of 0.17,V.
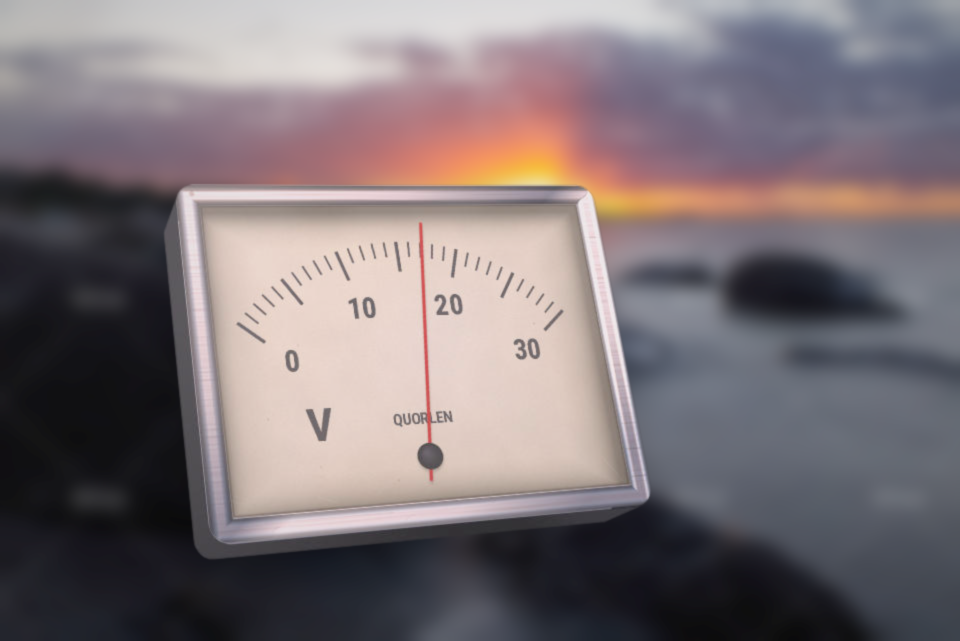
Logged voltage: 17,V
